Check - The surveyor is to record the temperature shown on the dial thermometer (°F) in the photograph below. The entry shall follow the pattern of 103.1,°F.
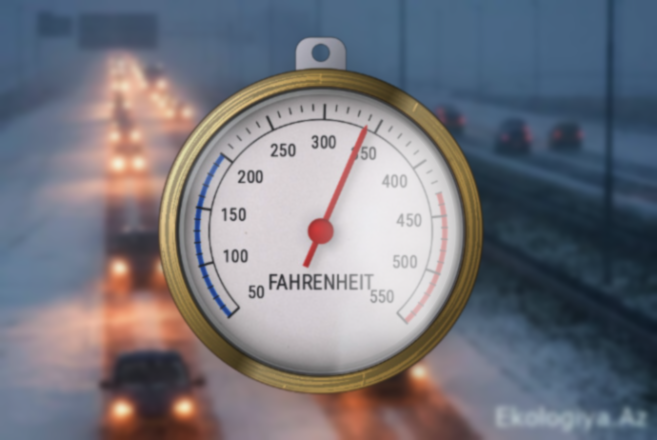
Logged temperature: 340,°F
